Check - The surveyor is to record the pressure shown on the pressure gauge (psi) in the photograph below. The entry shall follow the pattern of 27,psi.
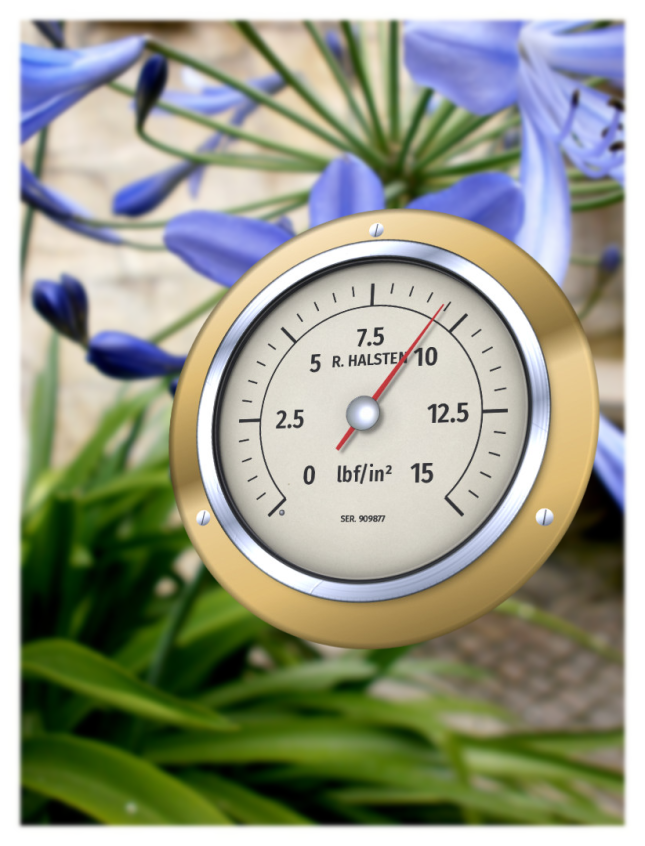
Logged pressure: 9.5,psi
